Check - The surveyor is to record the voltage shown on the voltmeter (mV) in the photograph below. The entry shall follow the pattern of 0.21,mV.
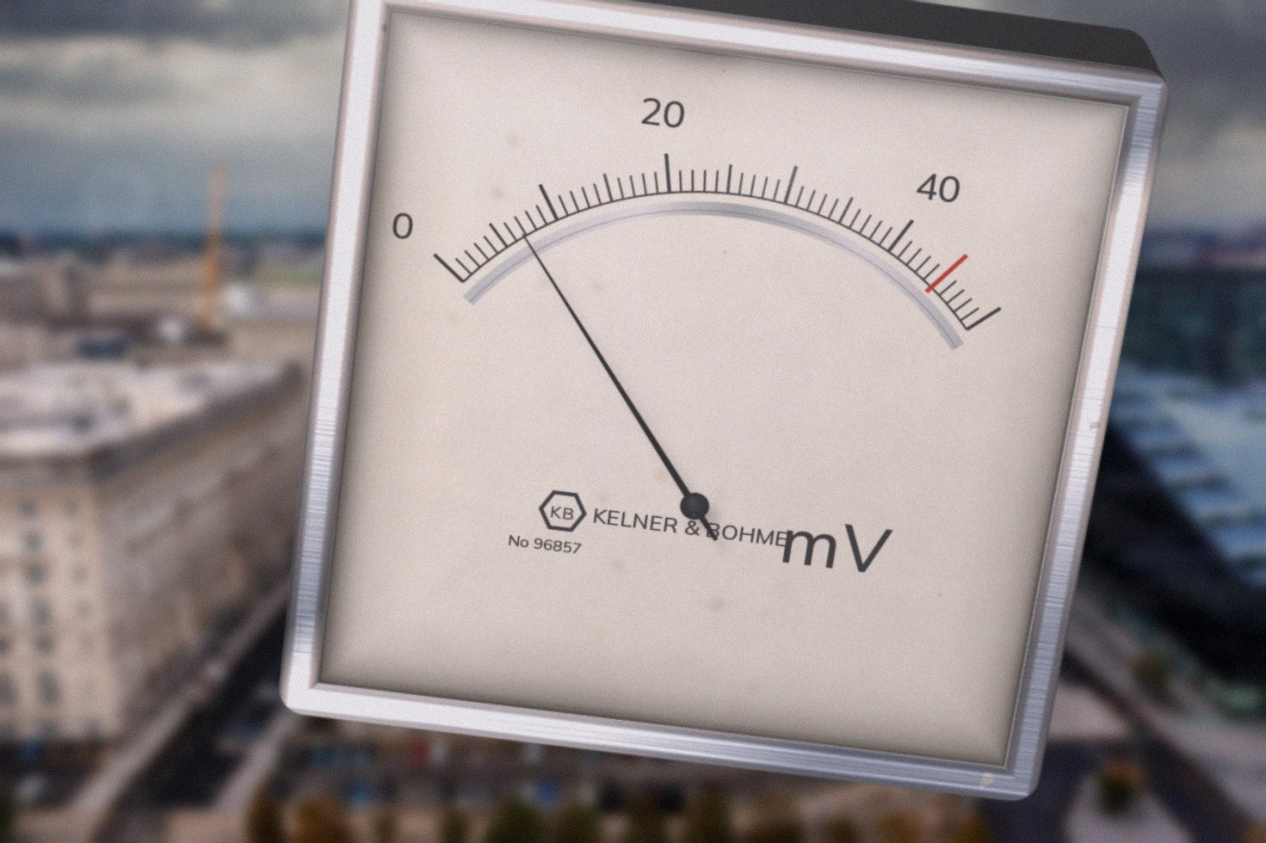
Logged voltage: 7,mV
